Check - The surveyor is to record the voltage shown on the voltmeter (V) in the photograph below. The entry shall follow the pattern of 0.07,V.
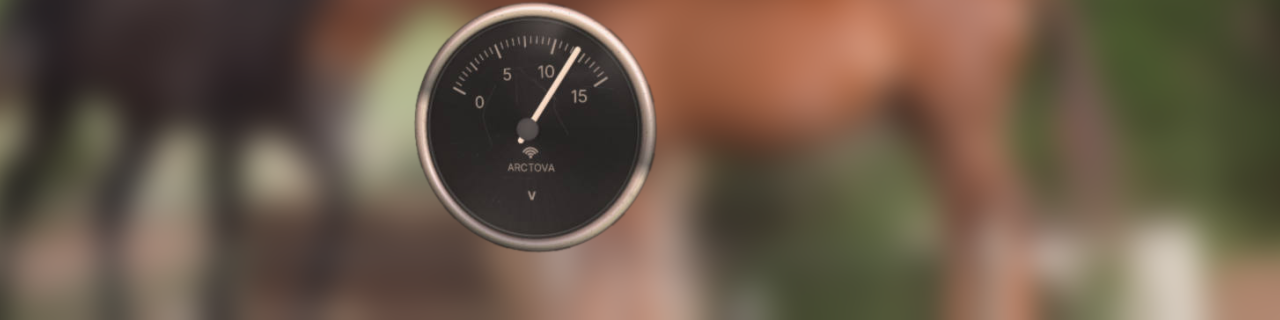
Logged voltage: 12,V
